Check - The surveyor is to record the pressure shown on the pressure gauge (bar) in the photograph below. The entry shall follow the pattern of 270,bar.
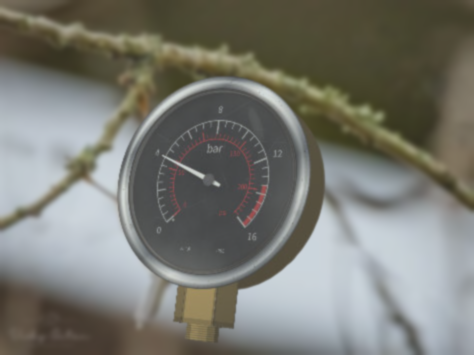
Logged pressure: 4,bar
